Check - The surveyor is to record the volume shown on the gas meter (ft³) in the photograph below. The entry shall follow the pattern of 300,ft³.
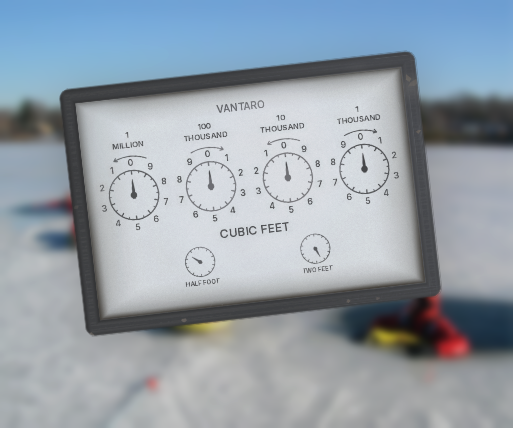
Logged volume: 0,ft³
